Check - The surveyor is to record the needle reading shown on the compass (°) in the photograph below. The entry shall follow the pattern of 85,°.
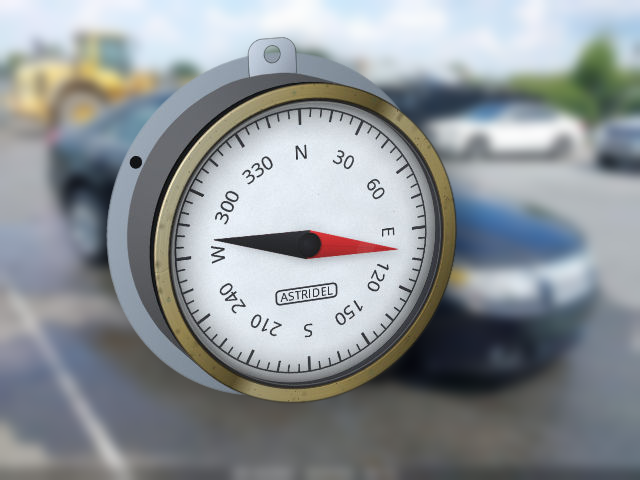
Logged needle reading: 100,°
